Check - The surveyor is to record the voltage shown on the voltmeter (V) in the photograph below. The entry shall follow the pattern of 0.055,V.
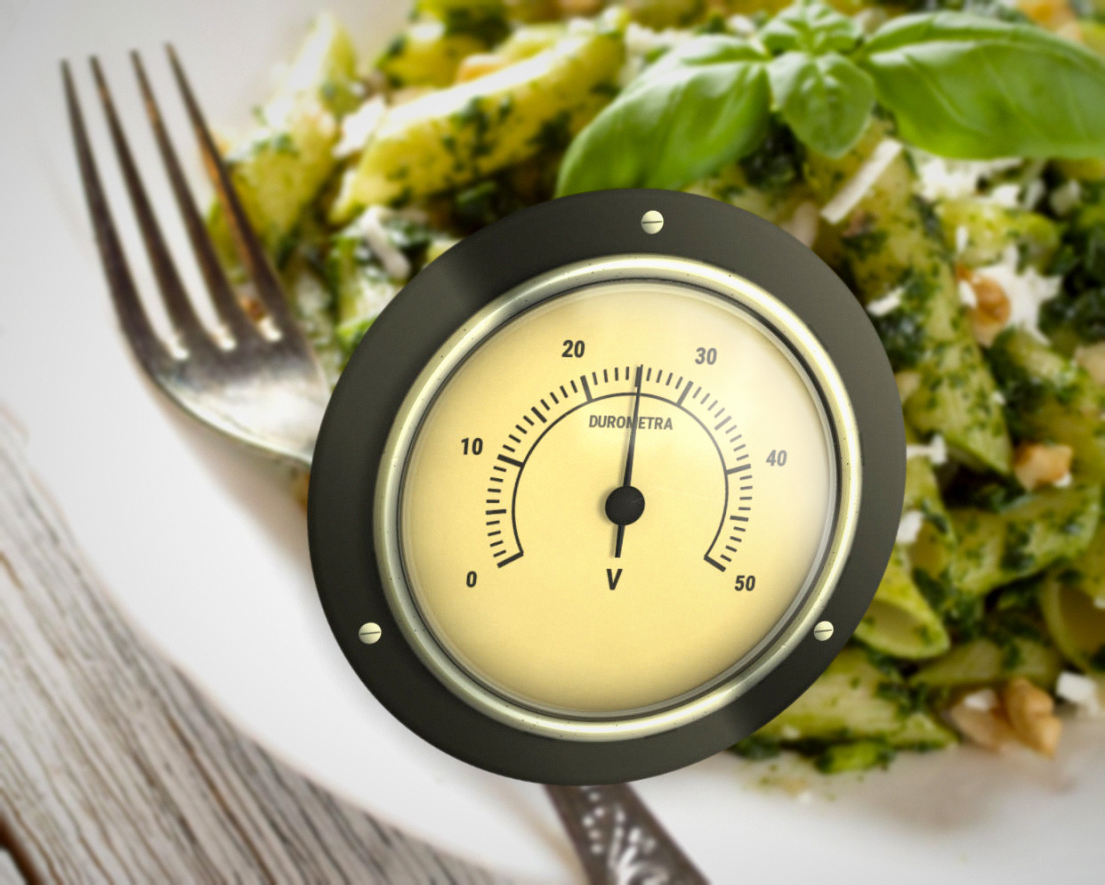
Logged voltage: 25,V
